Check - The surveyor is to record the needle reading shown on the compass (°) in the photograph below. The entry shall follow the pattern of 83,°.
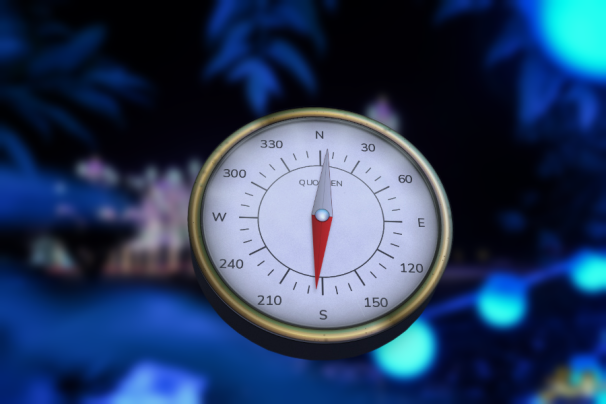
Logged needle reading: 185,°
